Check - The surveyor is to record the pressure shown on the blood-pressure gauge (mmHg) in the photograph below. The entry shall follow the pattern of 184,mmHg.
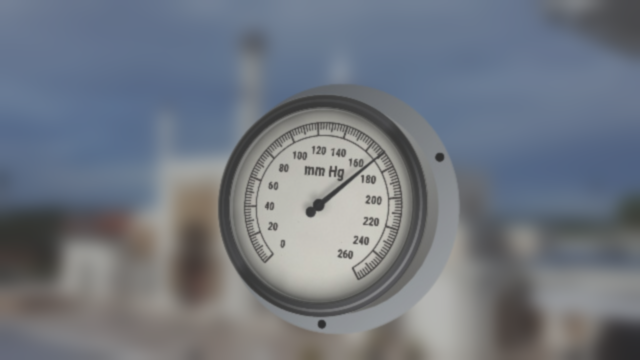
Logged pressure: 170,mmHg
